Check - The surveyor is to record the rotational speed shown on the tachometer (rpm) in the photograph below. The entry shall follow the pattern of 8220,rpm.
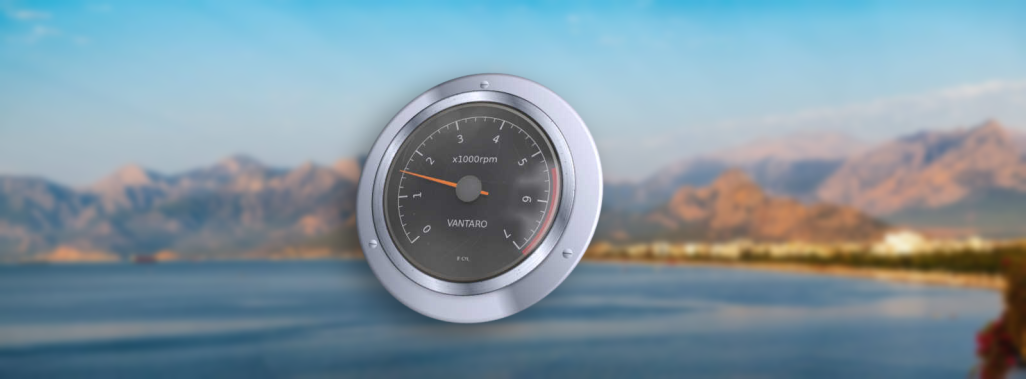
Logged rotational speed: 1500,rpm
